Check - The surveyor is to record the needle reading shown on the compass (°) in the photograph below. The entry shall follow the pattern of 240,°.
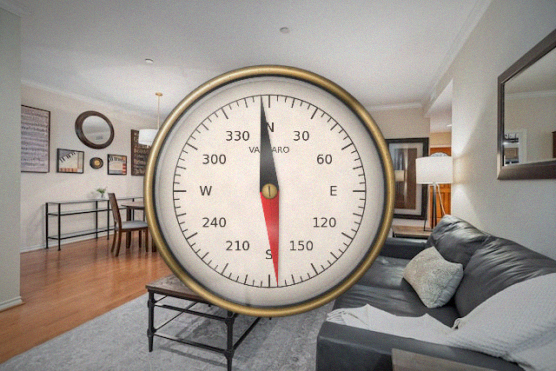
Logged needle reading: 175,°
